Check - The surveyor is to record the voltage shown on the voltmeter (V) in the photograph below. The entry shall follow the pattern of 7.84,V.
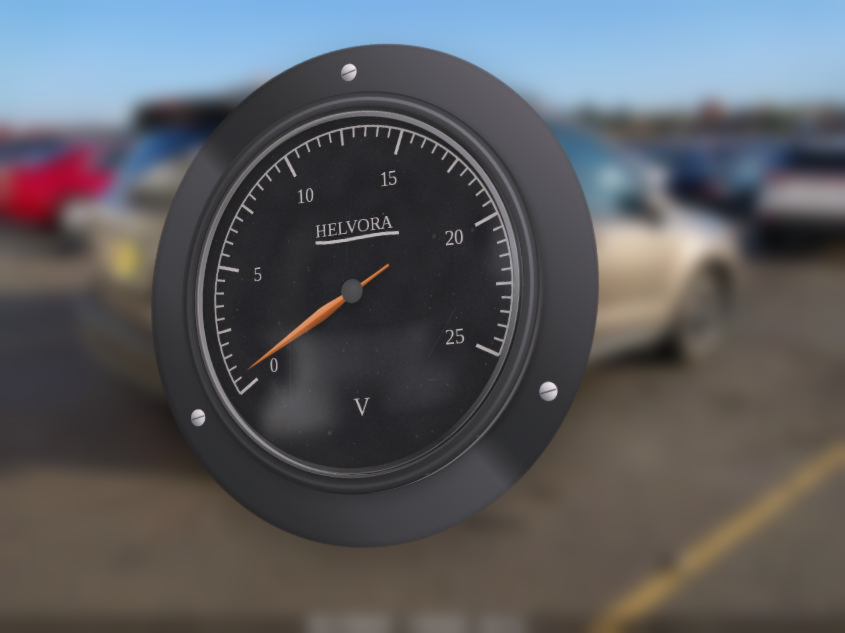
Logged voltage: 0.5,V
